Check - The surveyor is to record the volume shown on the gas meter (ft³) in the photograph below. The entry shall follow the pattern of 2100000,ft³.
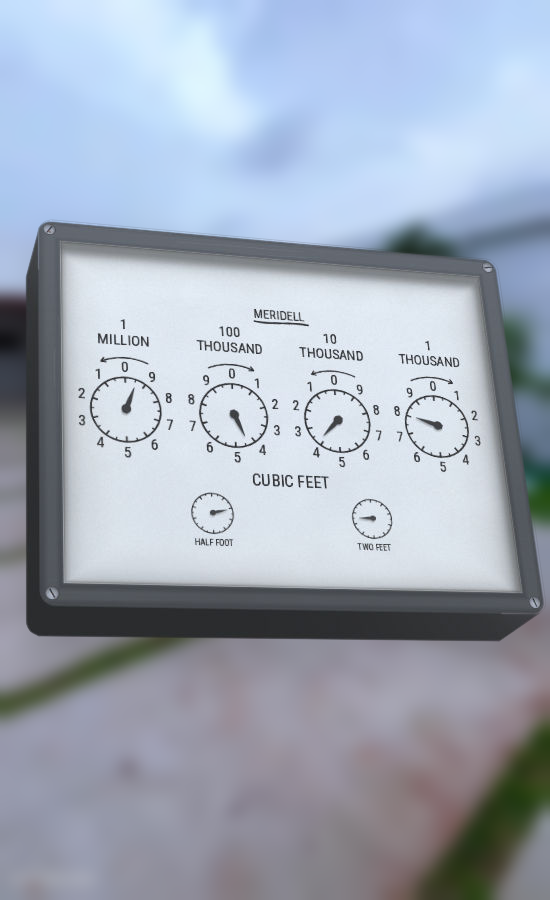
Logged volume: 943800,ft³
